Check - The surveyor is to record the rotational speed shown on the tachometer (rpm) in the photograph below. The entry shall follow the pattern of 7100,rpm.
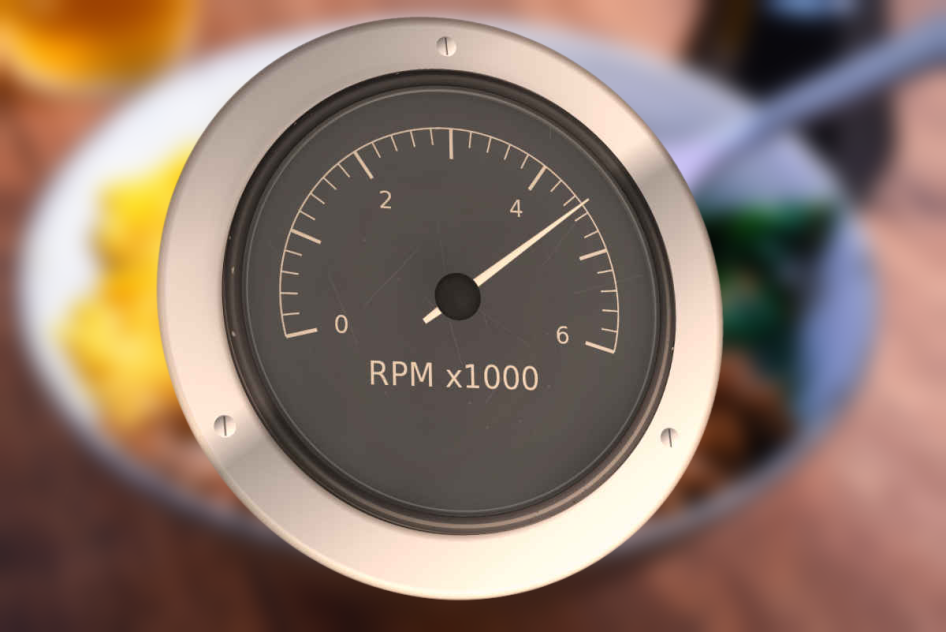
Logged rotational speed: 4500,rpm
